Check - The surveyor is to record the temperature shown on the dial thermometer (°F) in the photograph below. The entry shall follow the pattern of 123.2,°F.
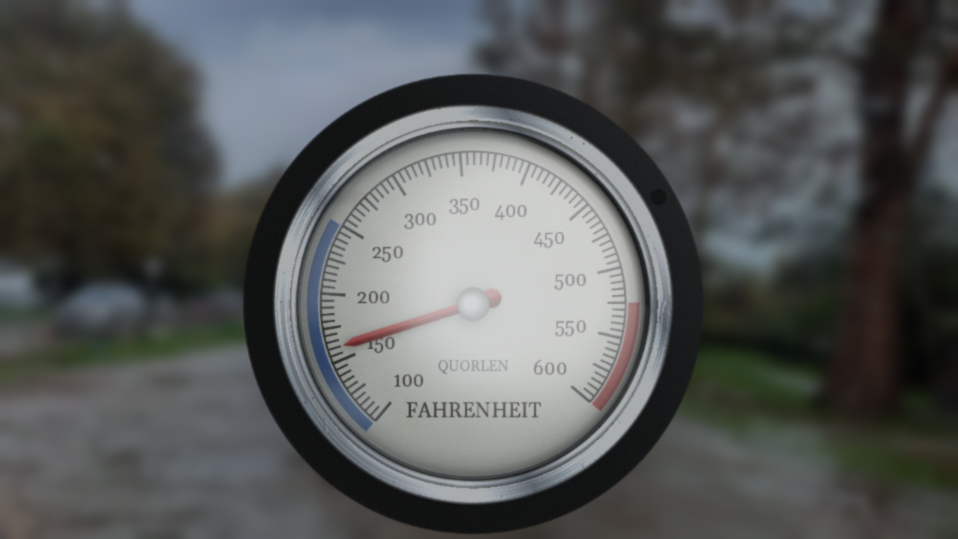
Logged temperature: 160,°F
